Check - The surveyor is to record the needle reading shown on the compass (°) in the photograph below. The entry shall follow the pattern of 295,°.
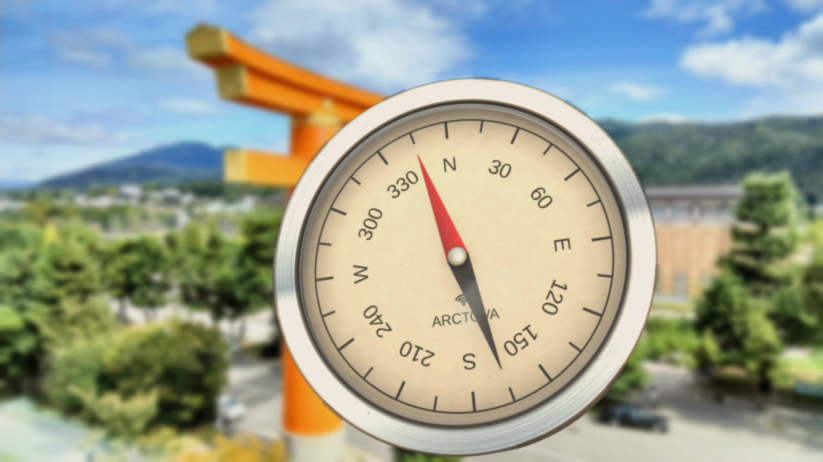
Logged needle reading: 345,°
